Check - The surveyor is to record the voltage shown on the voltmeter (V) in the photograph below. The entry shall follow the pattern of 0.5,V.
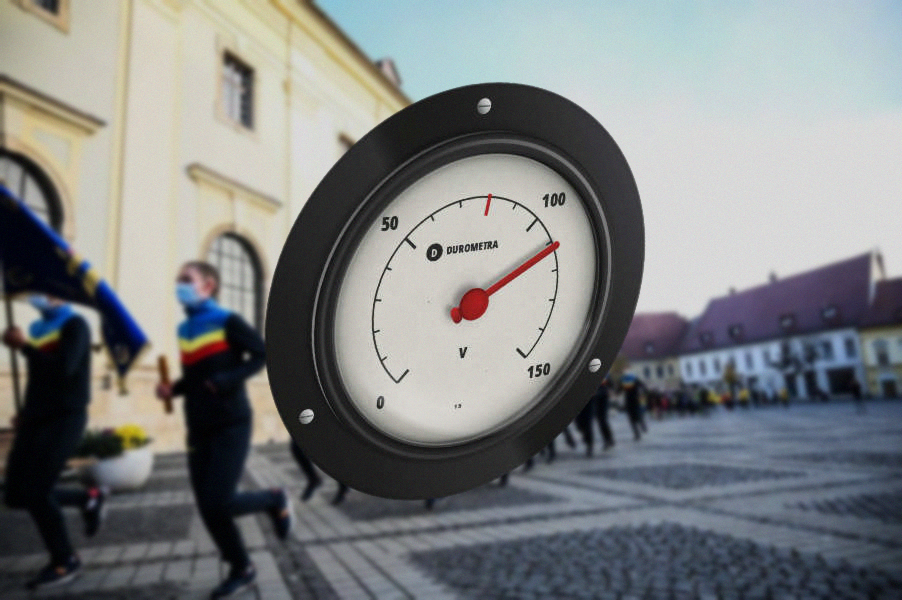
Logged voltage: 110,V
